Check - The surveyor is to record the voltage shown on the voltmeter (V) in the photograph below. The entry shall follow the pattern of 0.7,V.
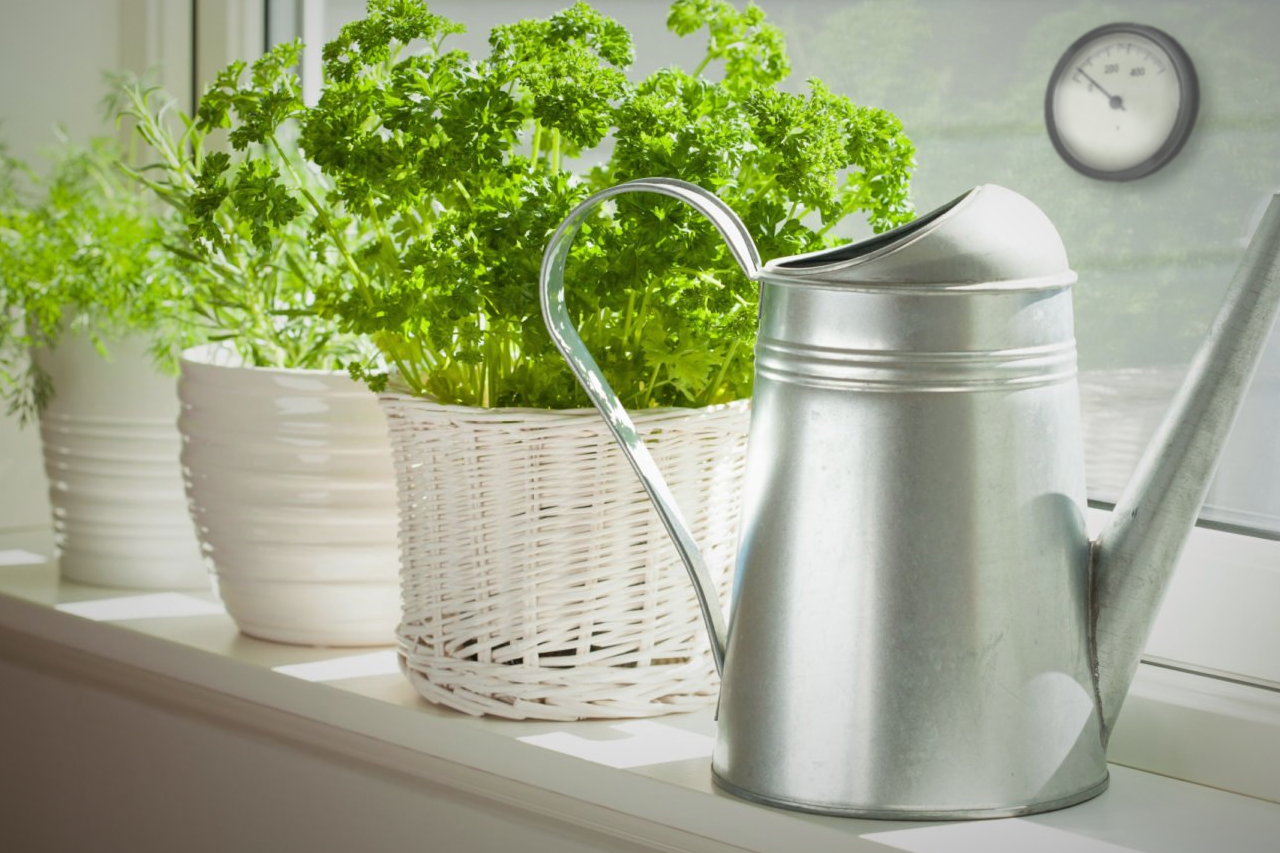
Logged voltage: 50,V
